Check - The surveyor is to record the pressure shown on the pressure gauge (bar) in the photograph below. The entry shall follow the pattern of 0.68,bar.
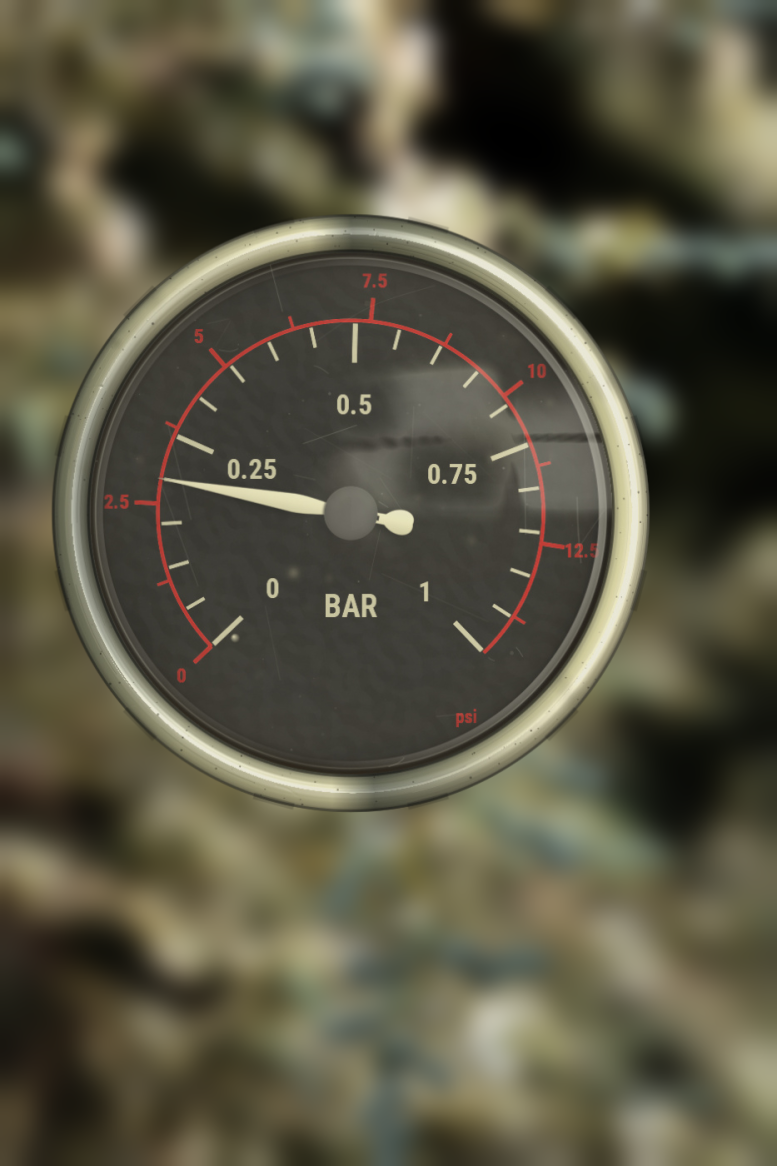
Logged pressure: 0.2,bar
